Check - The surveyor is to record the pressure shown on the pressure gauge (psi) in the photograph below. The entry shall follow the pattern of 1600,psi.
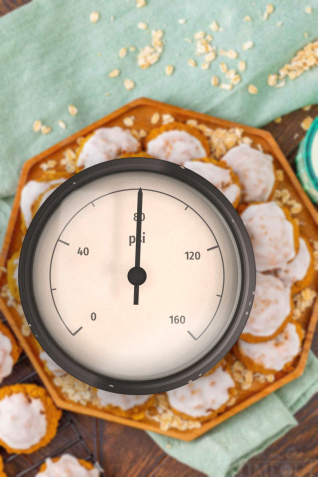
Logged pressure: 80,psi
